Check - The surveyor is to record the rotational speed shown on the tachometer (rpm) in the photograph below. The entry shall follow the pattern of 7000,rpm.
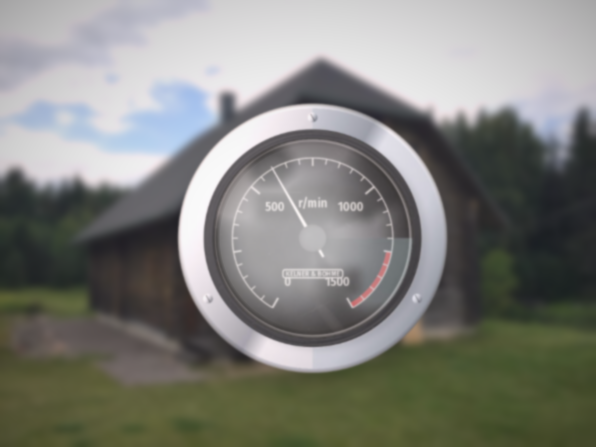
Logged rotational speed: 600,rpm
